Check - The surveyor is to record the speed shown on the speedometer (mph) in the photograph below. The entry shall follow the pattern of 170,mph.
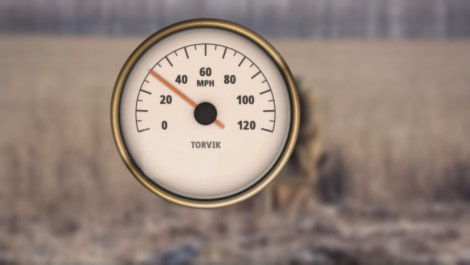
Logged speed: 30,mph
